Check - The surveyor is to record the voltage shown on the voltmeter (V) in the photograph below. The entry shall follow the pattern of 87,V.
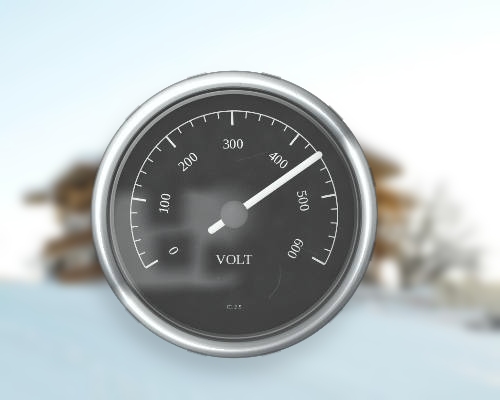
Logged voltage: 440,V
